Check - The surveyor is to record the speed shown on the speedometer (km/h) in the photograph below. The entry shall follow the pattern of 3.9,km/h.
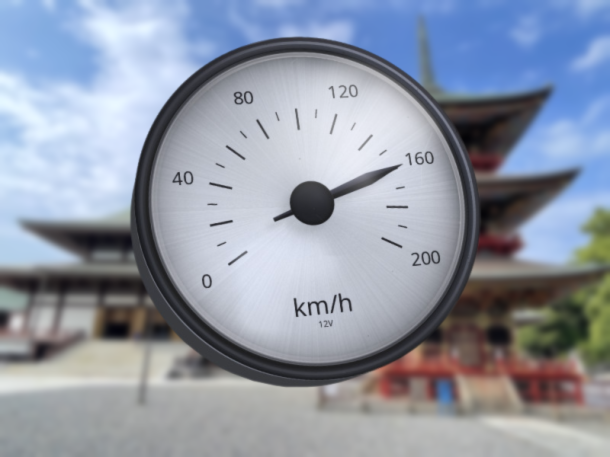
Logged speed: 160,km/h
